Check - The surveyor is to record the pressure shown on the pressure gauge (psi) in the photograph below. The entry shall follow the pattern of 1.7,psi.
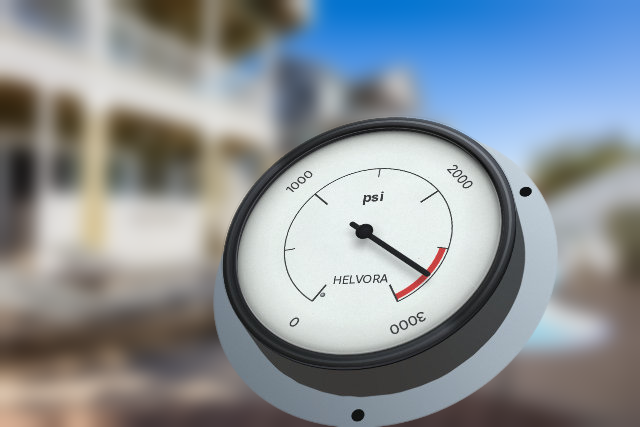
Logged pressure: 2750,psi
